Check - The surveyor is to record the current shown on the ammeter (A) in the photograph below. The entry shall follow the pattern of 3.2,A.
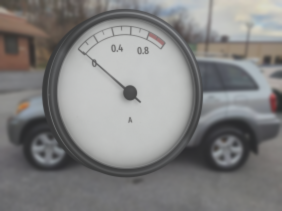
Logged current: 0,A
